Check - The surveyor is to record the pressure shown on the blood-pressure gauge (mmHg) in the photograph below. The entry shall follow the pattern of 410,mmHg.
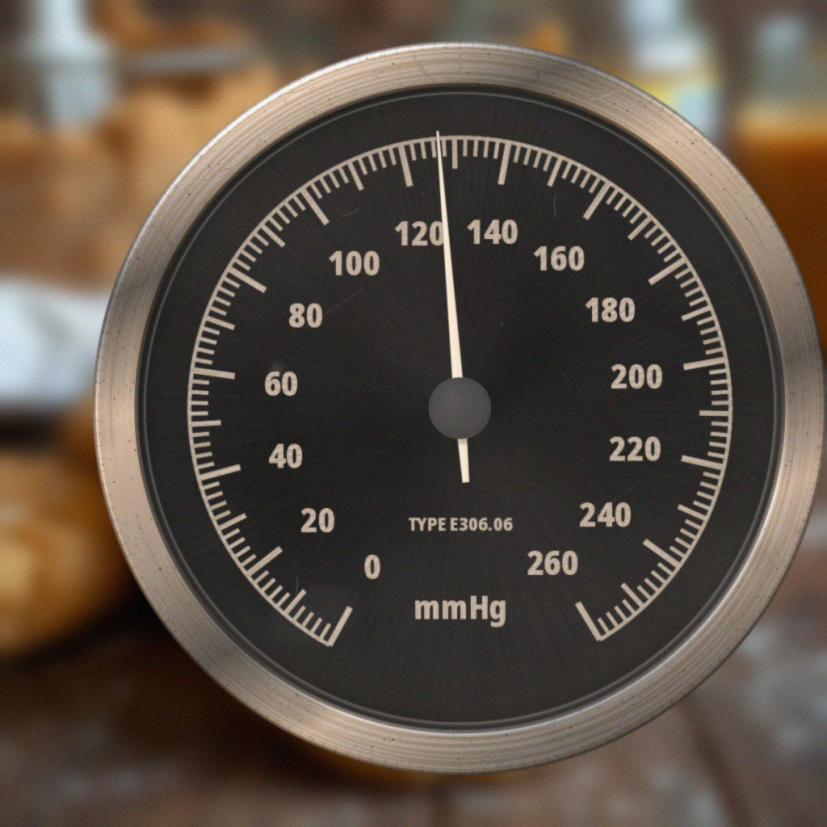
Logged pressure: 127,mmHg
